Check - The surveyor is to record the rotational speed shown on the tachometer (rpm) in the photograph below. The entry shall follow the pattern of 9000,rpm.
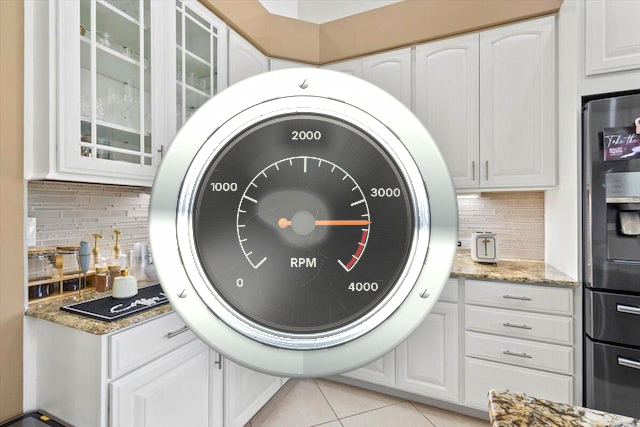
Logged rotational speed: 3300,rpm
